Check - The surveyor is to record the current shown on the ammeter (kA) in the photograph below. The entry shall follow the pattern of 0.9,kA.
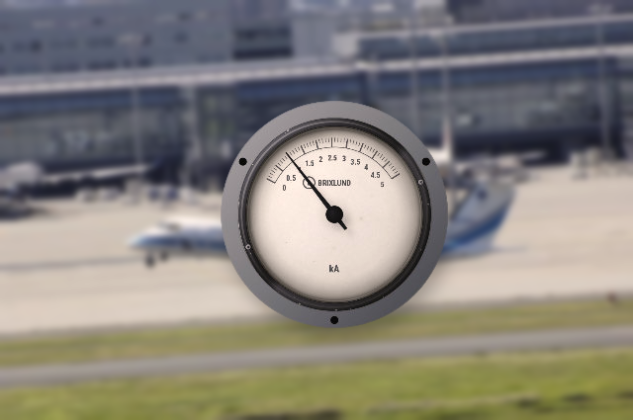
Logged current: 1,kA
